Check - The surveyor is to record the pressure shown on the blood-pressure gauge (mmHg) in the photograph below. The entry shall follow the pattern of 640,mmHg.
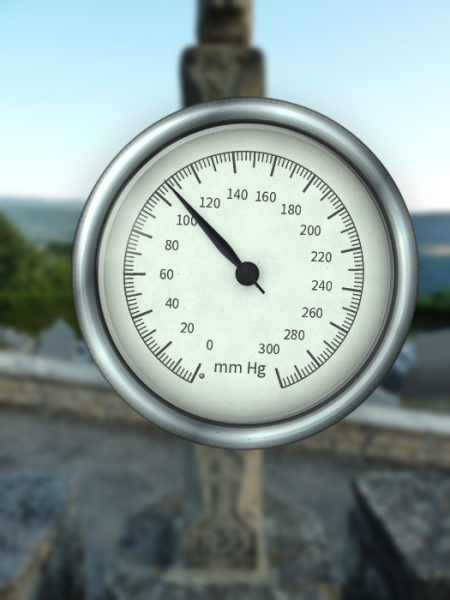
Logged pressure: 106,mmHg
